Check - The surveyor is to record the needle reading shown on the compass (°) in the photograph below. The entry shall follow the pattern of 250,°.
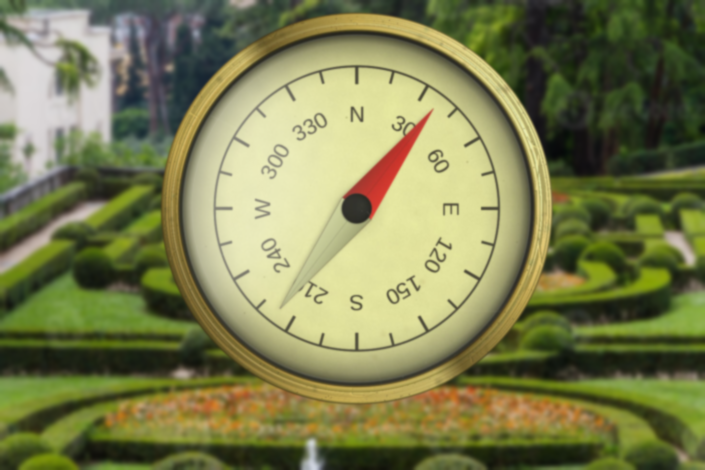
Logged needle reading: 37.5,°
